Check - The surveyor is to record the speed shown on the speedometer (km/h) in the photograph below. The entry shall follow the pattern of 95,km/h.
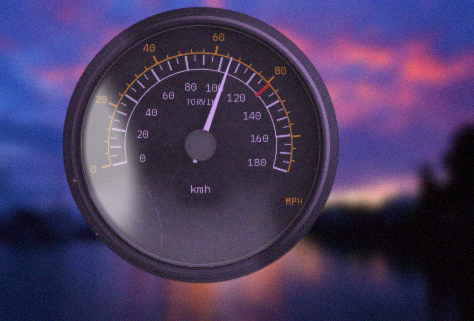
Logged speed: 105,km/h
